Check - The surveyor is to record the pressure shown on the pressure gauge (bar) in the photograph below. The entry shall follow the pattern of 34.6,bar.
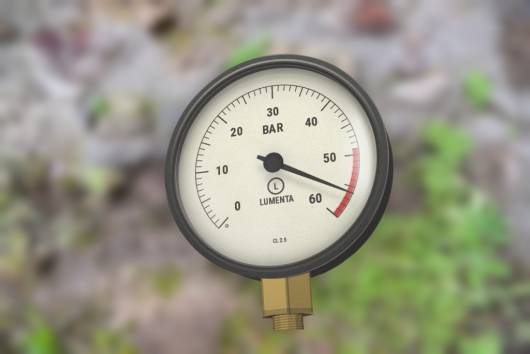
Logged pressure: 56,bar
